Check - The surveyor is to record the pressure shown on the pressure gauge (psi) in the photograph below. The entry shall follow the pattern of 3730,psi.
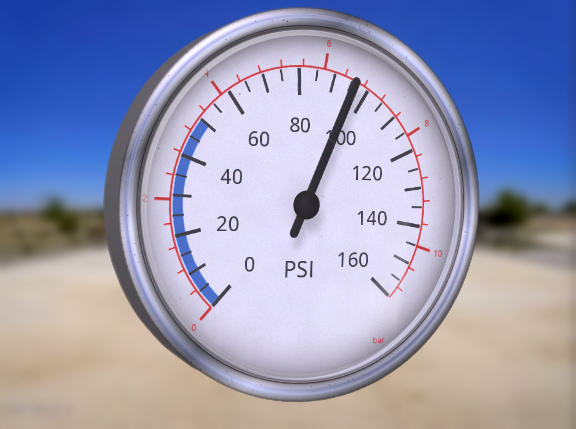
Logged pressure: 95,psi
